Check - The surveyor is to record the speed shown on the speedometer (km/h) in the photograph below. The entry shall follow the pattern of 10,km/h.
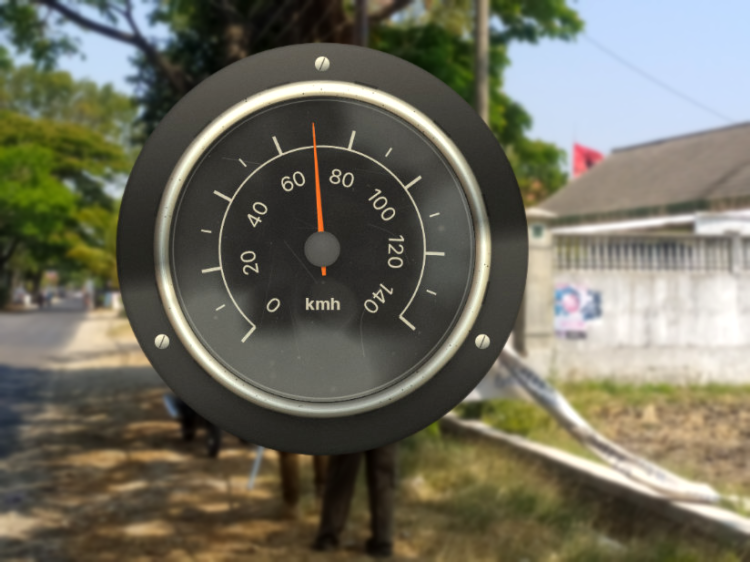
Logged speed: 70,km/h
